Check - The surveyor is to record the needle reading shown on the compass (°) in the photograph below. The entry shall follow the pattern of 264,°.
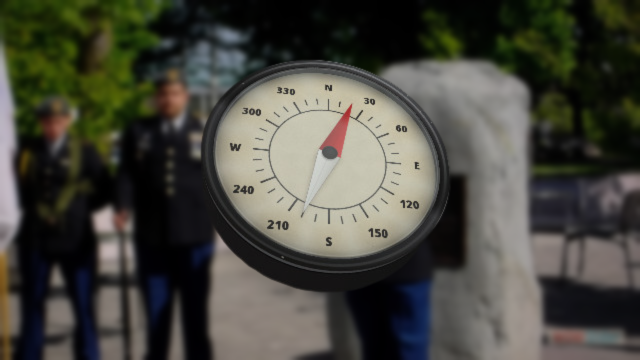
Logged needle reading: 20,°
